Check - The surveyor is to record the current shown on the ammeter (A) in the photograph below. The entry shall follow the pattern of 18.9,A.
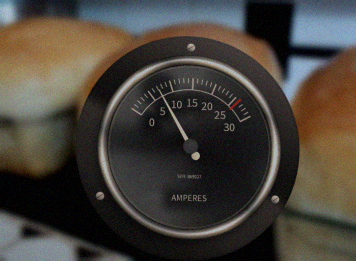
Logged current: 7,A
